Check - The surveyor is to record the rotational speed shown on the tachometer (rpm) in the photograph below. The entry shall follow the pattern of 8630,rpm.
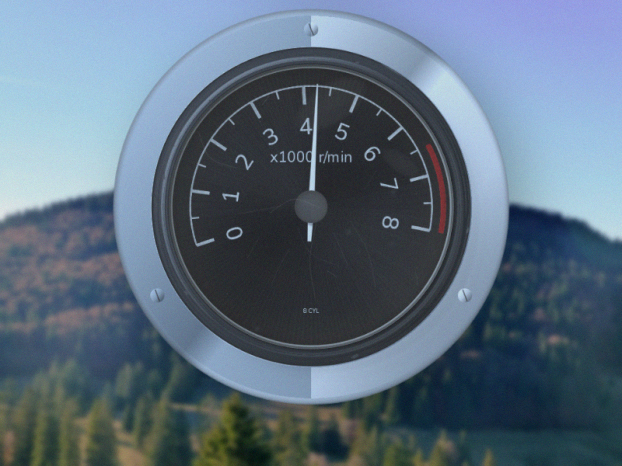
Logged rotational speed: 4250,rpm
